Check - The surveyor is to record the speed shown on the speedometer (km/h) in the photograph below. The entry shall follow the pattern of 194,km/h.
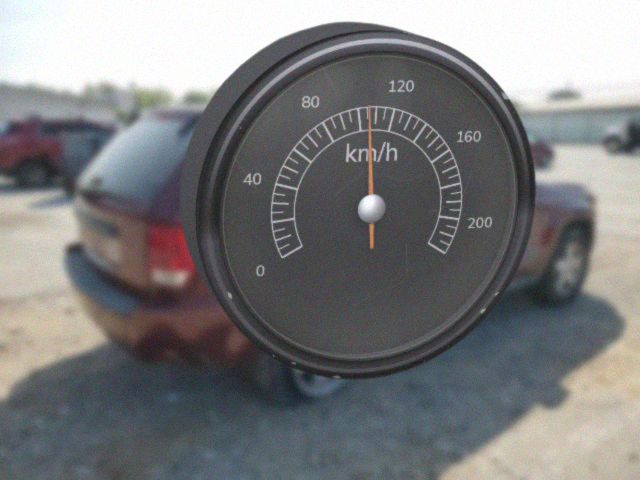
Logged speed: 105,km/h
